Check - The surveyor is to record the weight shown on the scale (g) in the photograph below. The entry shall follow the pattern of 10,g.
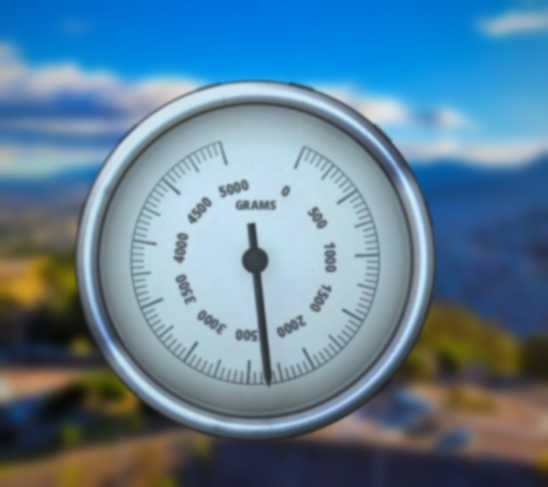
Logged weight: 2350,g
